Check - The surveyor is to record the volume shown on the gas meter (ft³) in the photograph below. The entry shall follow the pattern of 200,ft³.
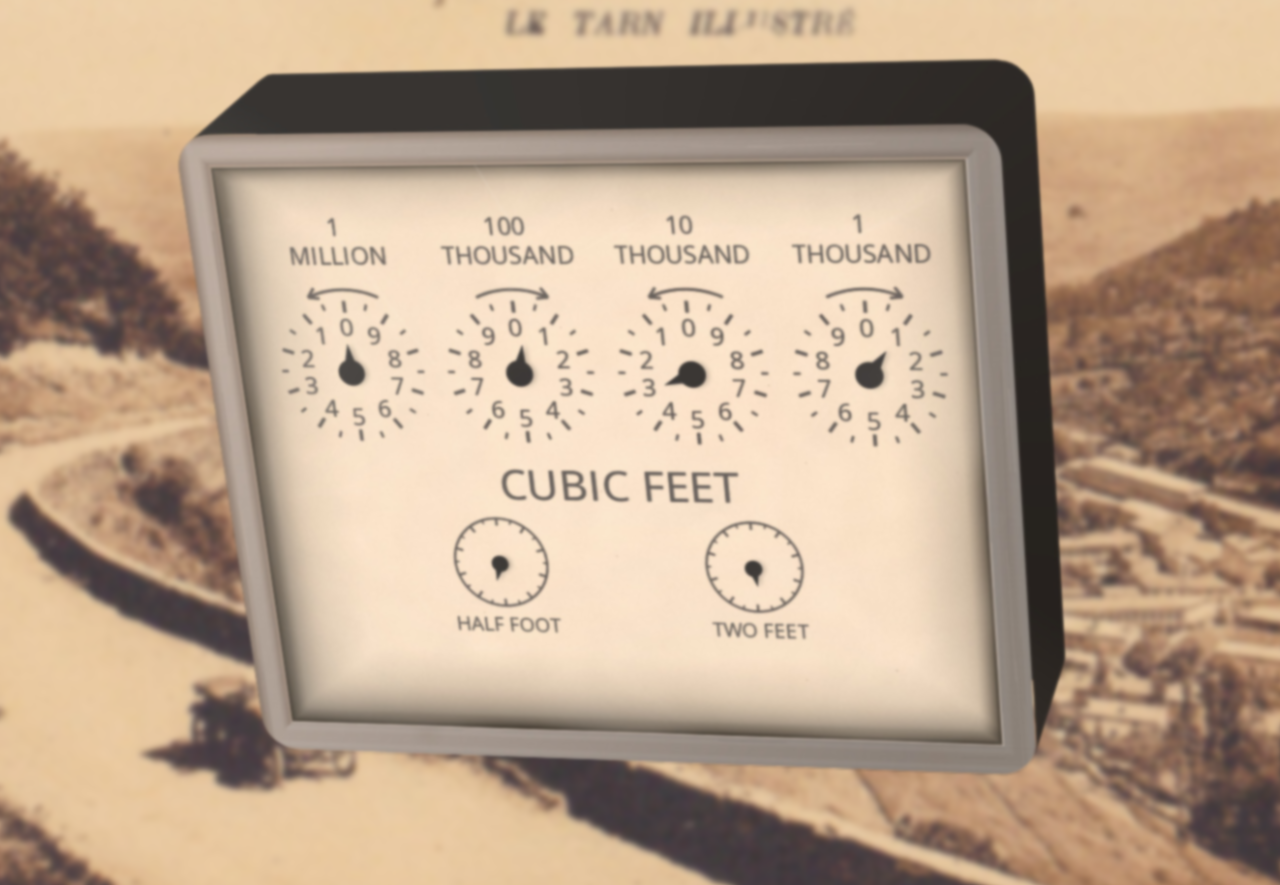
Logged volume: 3100,ft³
